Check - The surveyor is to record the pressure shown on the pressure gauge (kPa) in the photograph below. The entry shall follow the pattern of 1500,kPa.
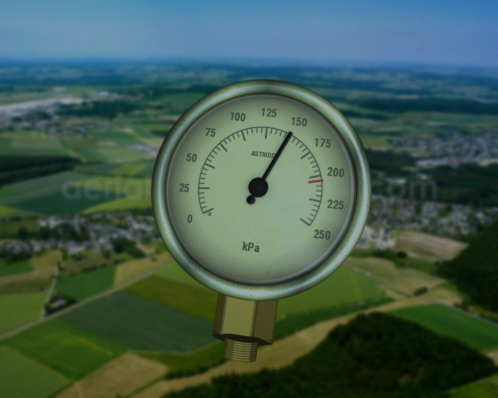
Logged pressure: 150,kPa
